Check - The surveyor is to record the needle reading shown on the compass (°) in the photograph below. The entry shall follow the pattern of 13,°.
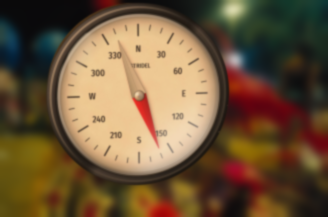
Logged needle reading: 160,°
